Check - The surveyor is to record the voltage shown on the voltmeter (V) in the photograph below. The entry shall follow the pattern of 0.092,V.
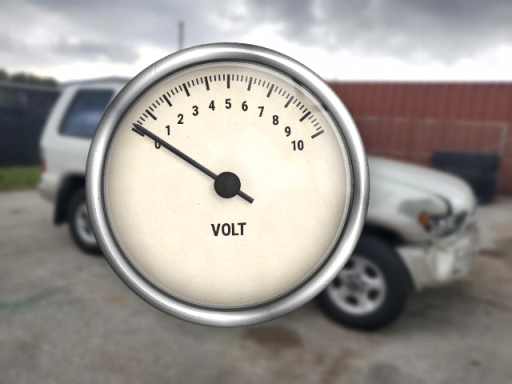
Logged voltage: 0.2,V
